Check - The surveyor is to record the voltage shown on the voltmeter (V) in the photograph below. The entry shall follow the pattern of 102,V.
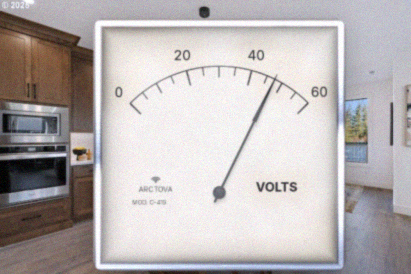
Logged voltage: 47.5,V
